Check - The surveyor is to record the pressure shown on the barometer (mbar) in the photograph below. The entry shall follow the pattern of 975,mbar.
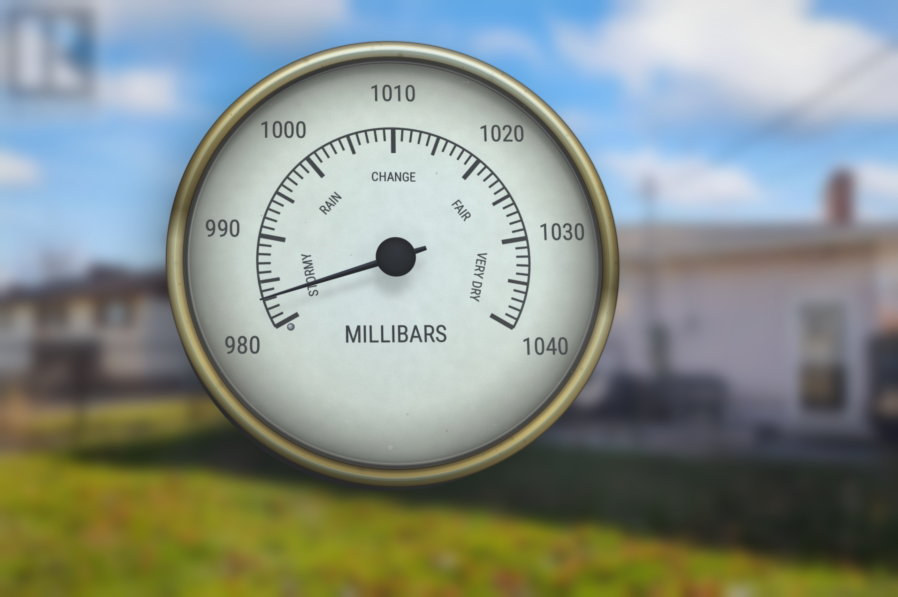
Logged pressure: 983,mbar
